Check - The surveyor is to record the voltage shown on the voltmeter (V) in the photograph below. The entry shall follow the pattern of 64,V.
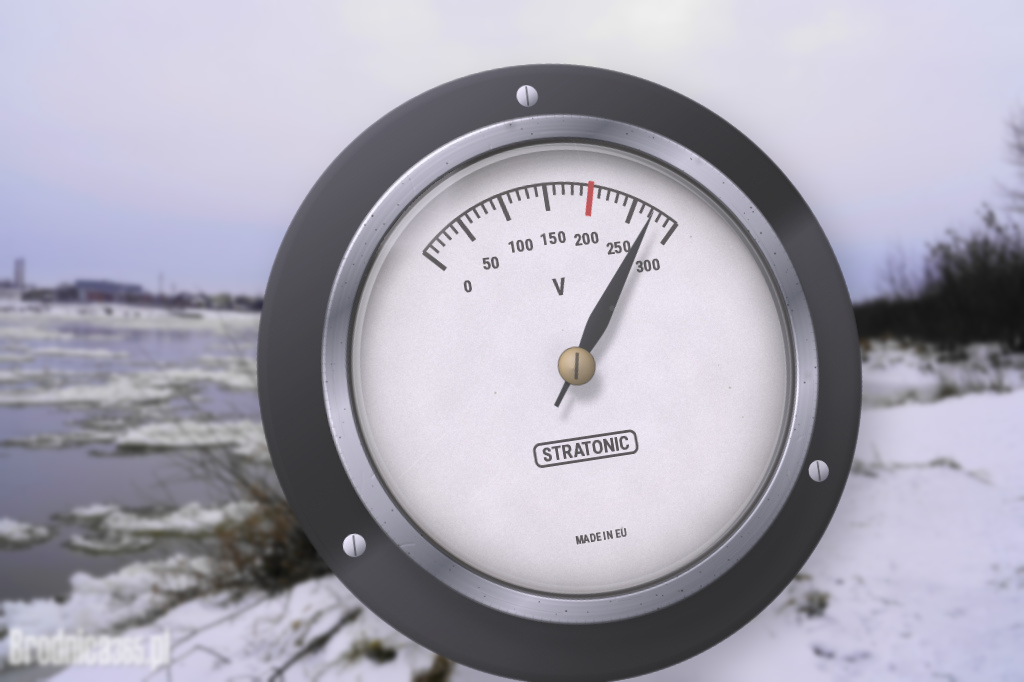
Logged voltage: 270,V
